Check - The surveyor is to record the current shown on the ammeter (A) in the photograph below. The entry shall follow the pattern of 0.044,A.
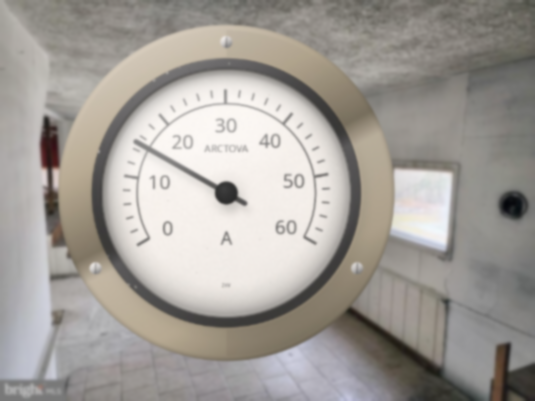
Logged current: 15,A
